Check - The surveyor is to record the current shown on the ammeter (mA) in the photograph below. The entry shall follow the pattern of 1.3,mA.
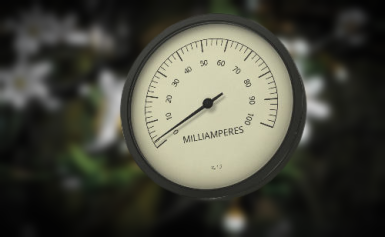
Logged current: 2,mA
